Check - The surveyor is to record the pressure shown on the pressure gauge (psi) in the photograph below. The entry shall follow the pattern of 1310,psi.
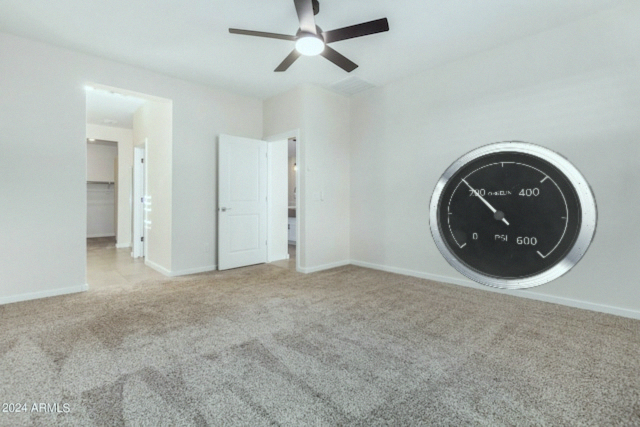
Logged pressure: 200,psi
